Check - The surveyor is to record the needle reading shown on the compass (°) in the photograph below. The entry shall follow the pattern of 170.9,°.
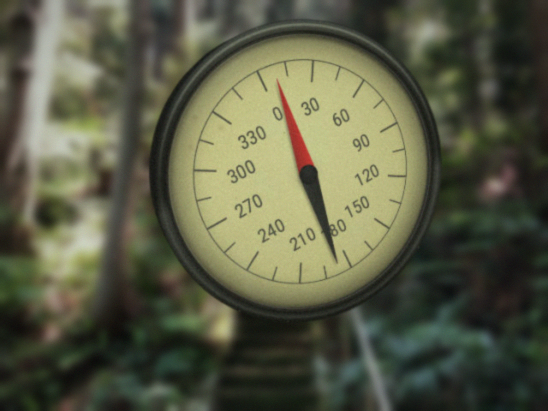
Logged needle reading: 7.5,°
